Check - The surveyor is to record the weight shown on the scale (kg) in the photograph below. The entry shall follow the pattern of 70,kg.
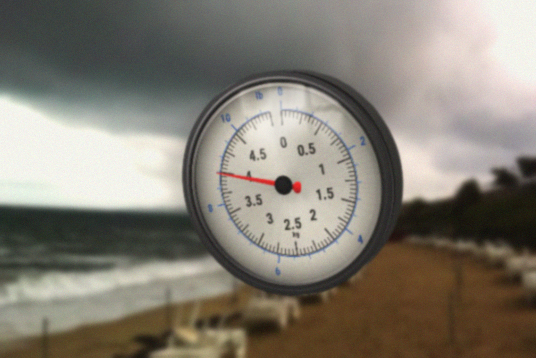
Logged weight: 4,kg
